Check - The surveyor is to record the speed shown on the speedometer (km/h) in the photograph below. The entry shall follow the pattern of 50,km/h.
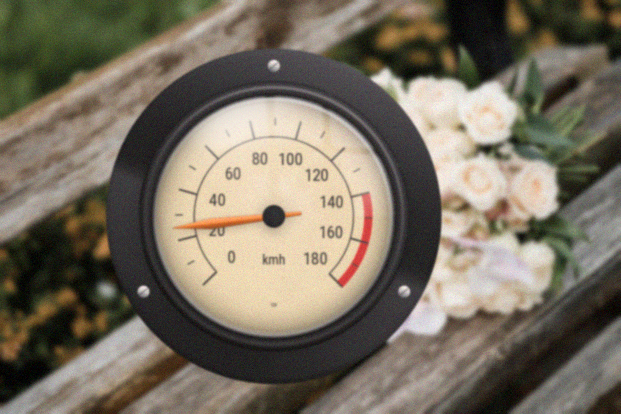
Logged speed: 25,km/h
